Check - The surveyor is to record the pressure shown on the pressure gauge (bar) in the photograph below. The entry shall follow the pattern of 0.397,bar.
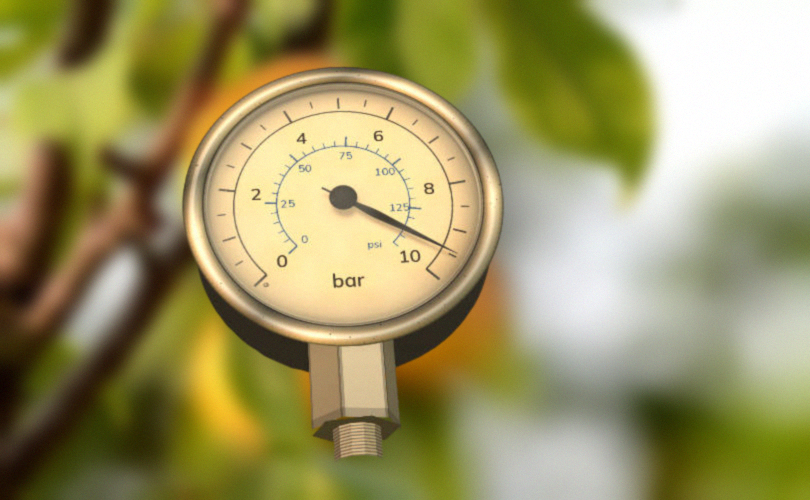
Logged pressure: 9.5,bar
